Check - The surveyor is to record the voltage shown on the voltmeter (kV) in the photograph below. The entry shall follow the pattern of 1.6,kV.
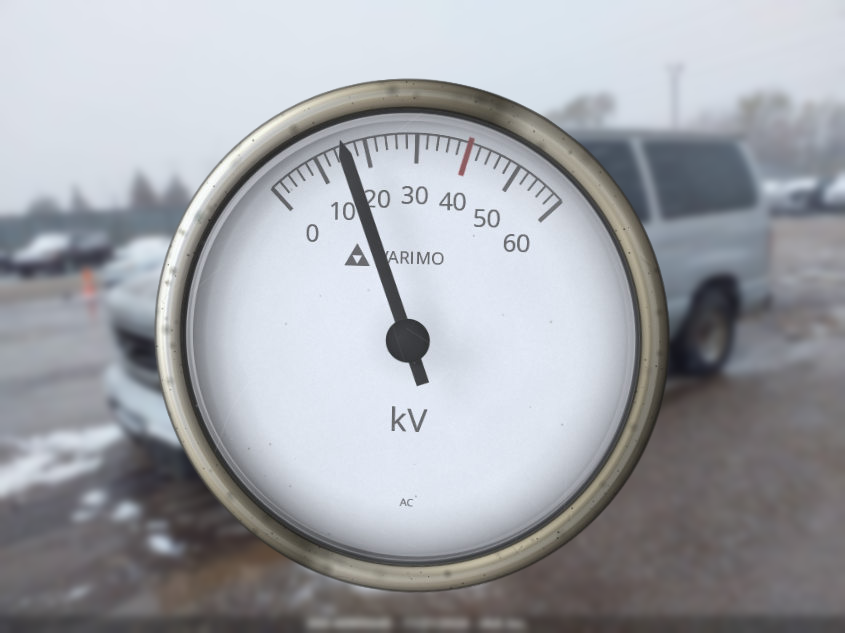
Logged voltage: 16,kV
